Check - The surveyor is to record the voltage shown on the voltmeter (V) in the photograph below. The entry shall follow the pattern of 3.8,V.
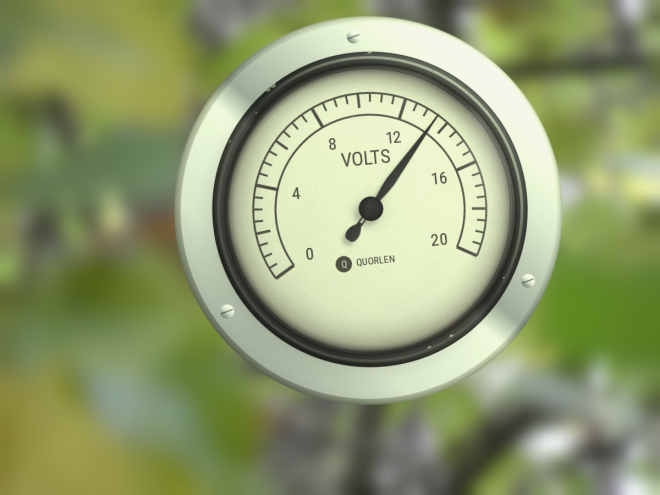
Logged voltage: 13.5,V
